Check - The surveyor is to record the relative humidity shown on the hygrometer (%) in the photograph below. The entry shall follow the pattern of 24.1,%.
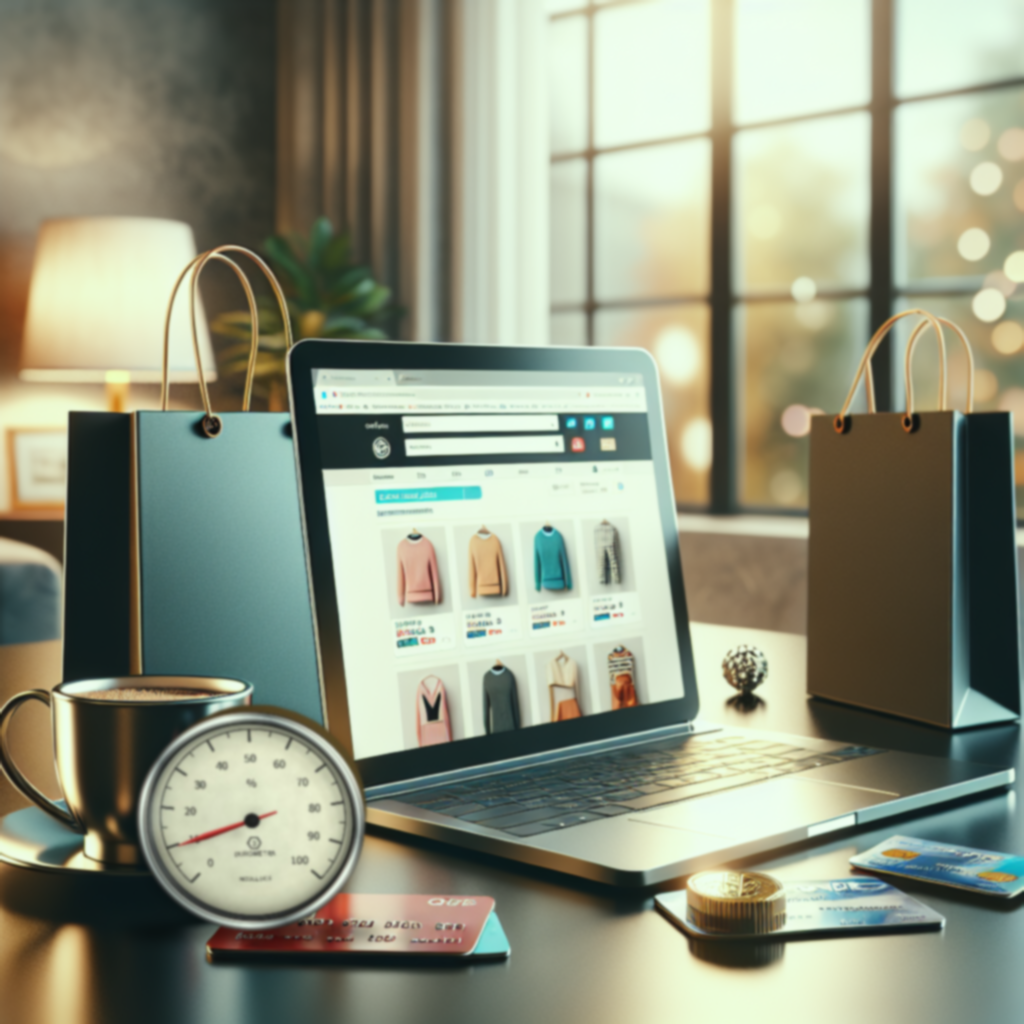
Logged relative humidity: 10,%
